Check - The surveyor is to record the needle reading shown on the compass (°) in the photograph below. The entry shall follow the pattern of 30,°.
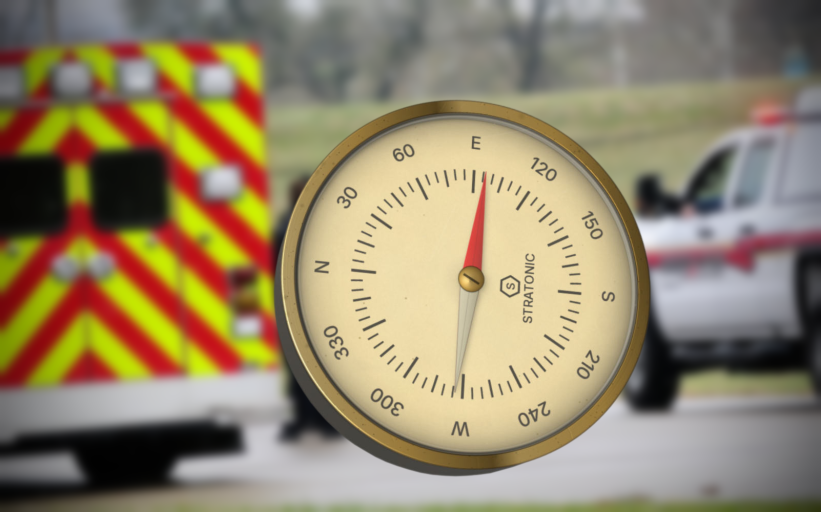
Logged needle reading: 95,°
